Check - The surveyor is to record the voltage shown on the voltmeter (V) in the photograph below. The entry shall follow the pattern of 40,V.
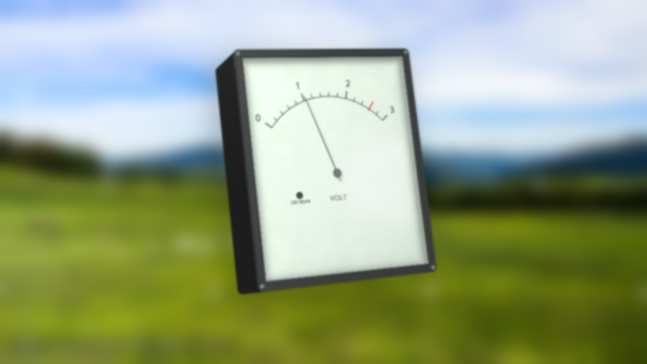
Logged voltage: 1,V
